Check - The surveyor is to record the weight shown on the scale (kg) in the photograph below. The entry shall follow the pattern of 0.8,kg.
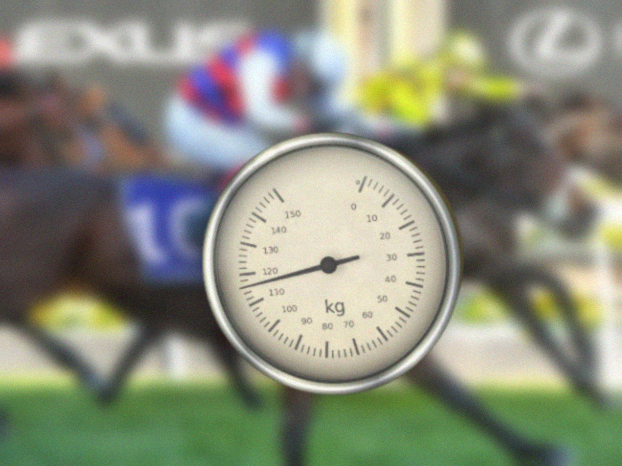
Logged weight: 116,kg
